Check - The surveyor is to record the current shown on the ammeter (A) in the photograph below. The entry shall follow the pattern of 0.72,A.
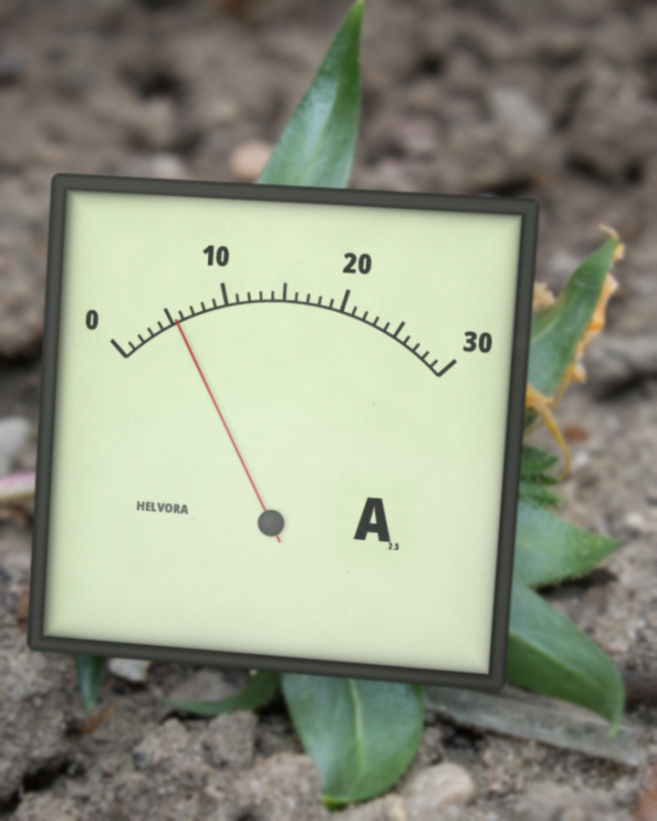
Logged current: 5.5,A
